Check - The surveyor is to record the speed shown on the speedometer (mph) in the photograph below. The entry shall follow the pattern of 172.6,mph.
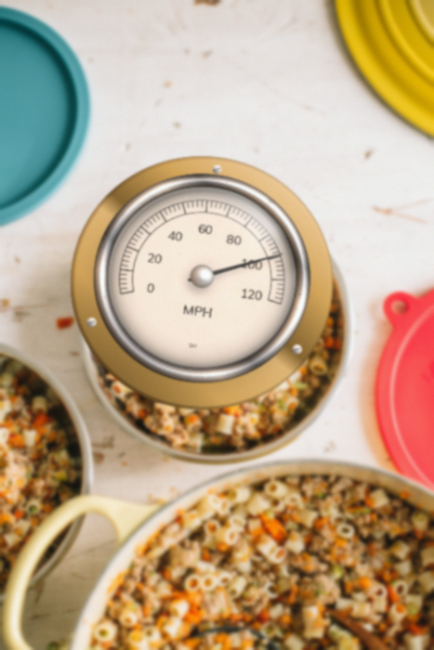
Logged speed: 100,mph
